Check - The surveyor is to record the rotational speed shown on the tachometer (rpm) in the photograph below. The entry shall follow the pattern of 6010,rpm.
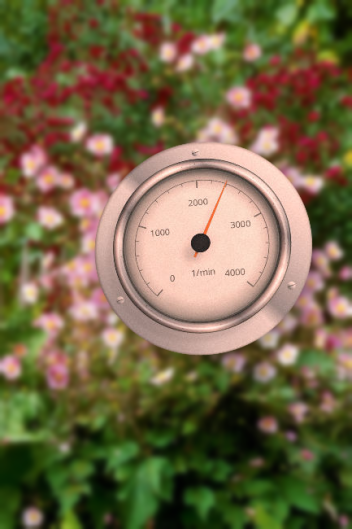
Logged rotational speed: 2400,rpm
